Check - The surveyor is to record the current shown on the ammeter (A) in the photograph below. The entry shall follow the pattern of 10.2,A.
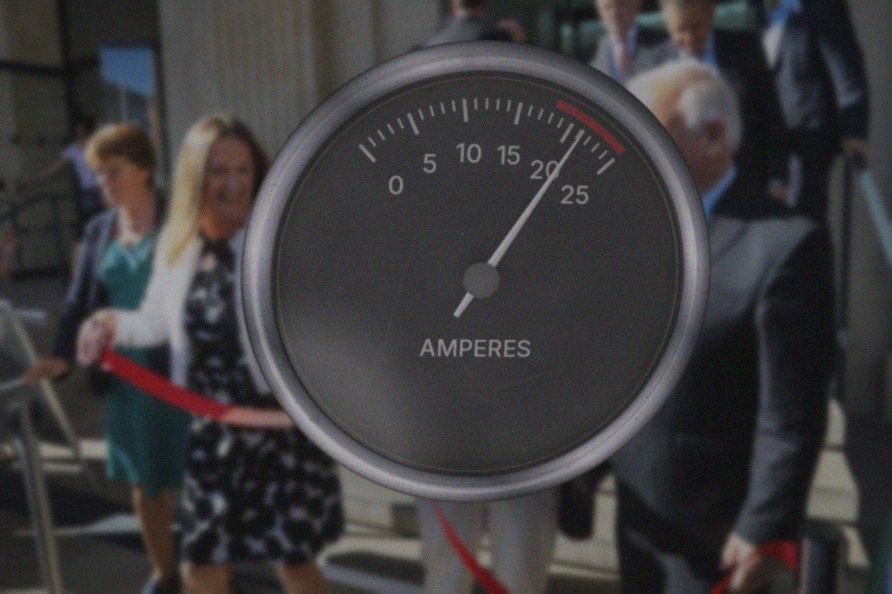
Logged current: 21,A
